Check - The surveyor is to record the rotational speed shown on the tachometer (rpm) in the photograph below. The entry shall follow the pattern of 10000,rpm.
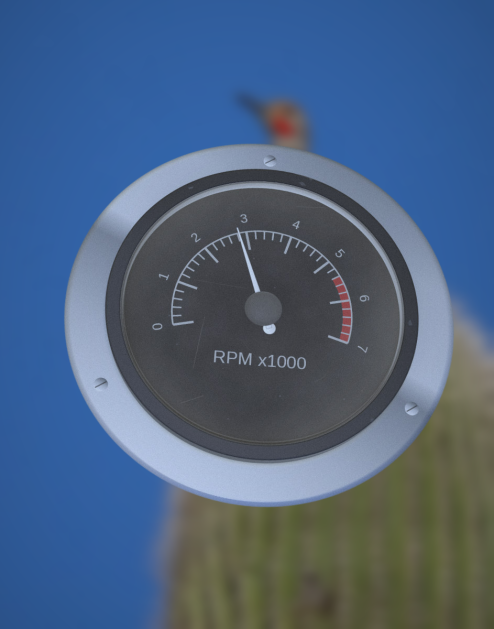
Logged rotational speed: 2800,rpm
